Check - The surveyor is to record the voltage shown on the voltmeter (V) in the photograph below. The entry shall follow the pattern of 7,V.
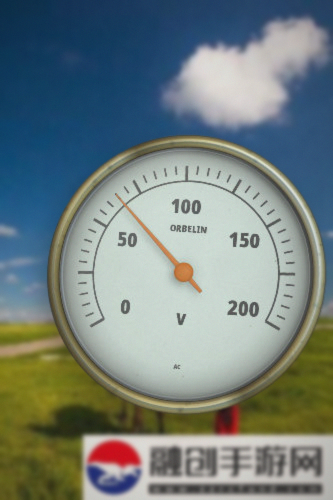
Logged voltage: 65,V
